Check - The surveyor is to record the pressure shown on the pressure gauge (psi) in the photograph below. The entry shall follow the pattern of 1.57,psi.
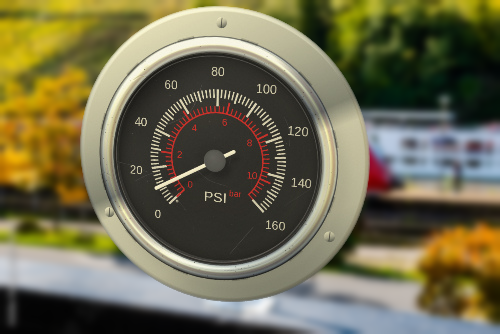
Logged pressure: 10,psi
